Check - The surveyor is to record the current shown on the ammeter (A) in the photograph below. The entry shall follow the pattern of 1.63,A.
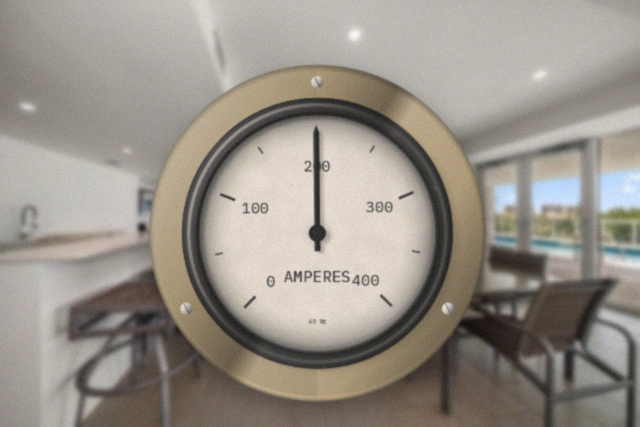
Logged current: 200,A
